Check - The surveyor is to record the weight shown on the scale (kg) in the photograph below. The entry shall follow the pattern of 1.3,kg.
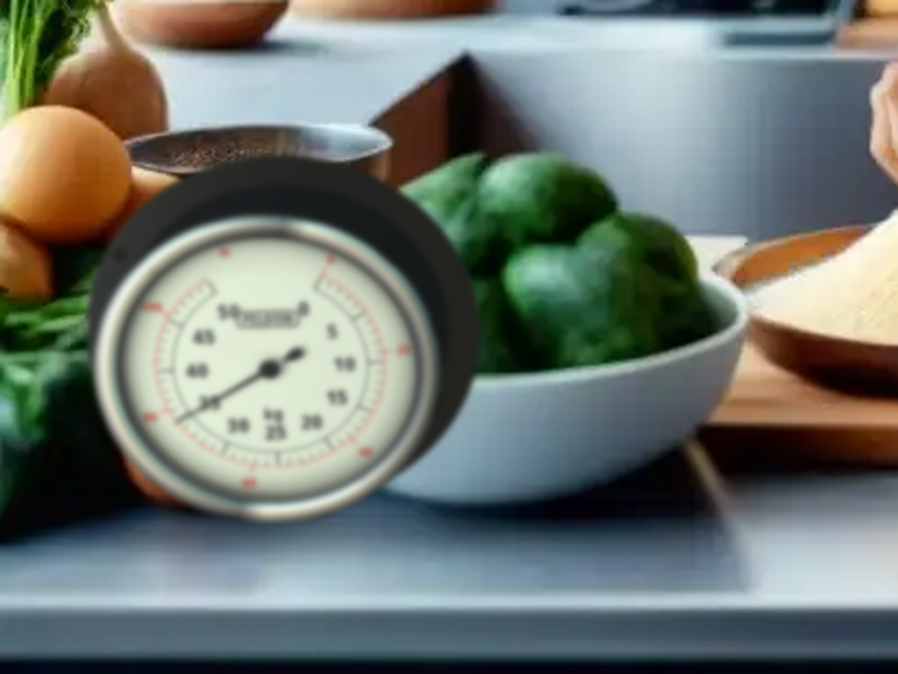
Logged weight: 35,kg
